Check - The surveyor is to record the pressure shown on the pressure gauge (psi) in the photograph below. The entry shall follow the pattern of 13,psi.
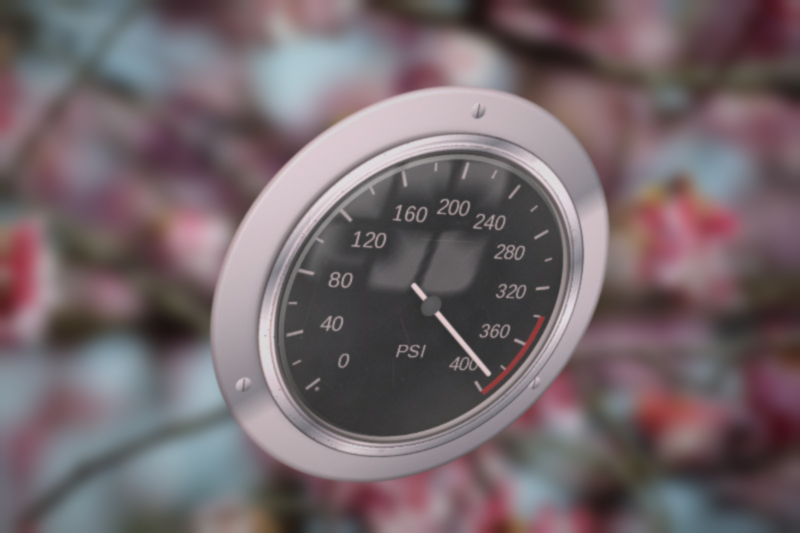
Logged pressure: 390,psi
